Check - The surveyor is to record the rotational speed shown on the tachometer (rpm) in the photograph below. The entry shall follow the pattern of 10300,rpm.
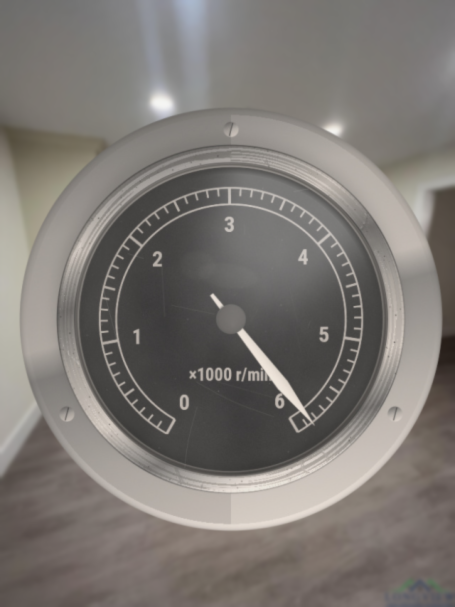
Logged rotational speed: 5850,rpm
